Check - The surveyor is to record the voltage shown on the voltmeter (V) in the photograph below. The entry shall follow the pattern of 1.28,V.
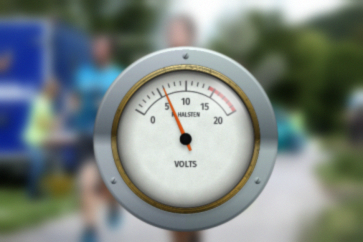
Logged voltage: 6,V
